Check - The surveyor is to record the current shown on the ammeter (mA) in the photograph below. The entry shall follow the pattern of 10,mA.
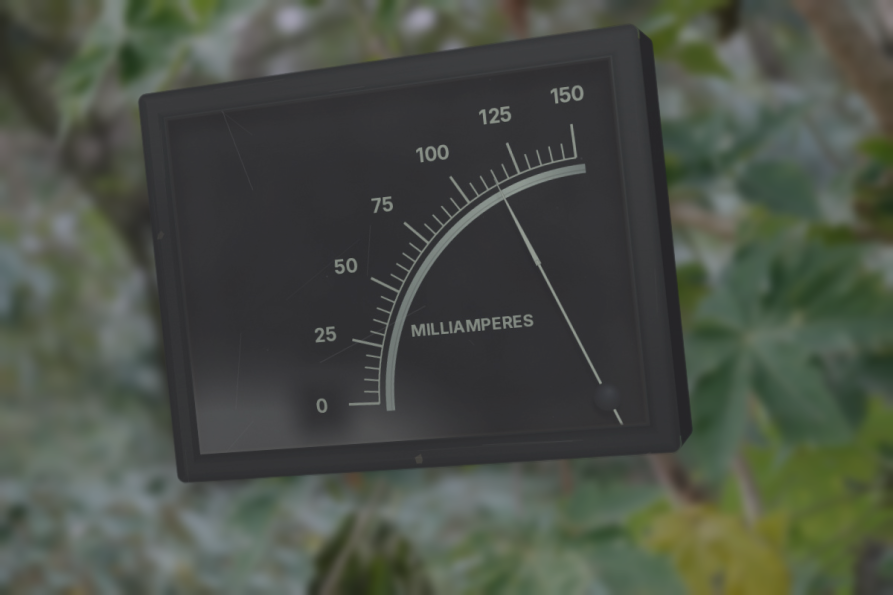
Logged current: 115,mA
